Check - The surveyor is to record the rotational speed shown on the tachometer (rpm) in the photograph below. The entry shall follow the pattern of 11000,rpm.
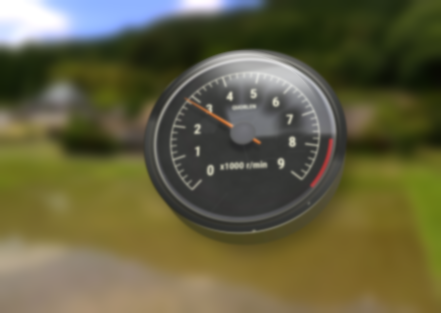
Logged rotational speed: 2800,rpm
